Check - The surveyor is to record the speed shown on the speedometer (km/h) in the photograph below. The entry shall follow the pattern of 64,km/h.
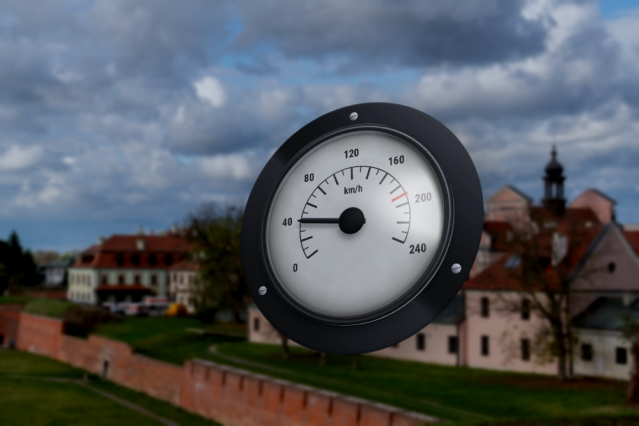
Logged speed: 40,km/h
